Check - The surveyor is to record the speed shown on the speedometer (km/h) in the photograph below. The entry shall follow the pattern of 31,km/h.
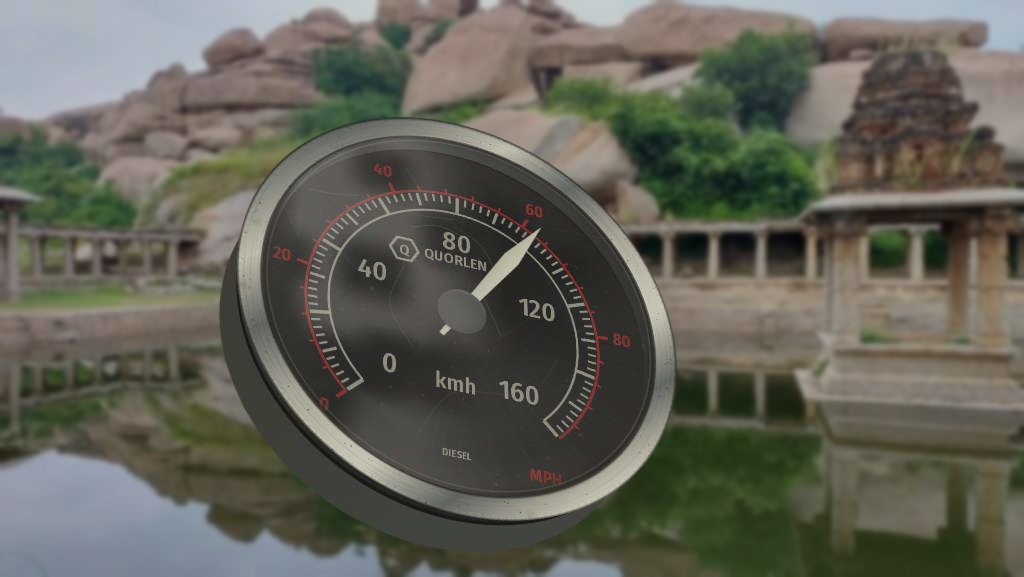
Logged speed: 100,km/h
